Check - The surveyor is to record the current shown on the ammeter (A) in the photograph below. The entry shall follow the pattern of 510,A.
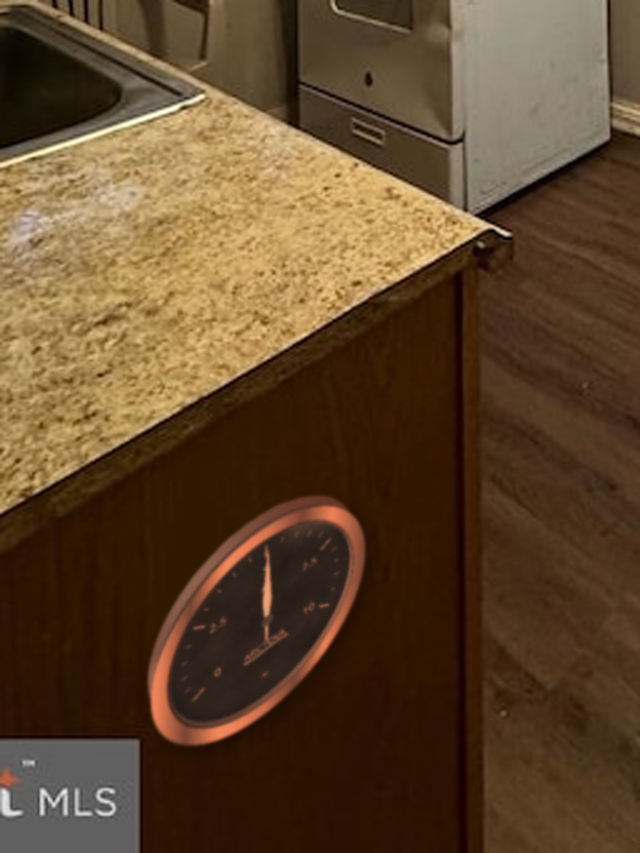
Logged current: 5,A
